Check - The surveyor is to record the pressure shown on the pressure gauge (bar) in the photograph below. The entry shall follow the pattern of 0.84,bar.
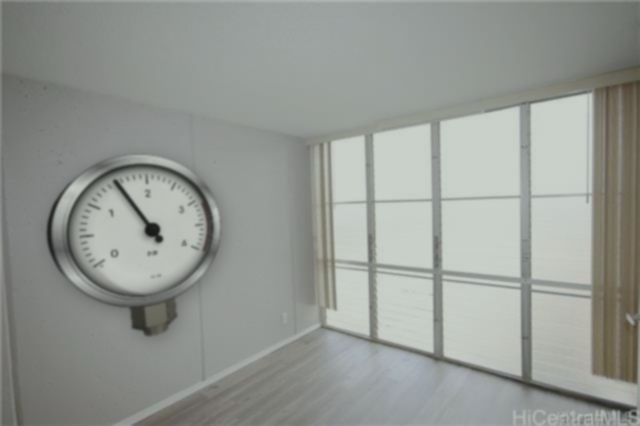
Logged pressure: 1.5,bar
